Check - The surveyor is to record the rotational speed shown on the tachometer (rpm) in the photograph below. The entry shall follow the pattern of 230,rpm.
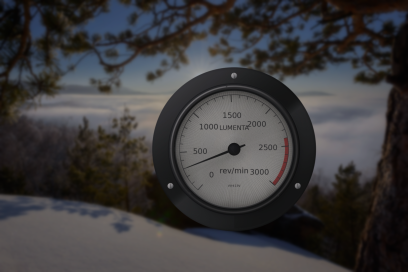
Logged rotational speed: 300,rpm
